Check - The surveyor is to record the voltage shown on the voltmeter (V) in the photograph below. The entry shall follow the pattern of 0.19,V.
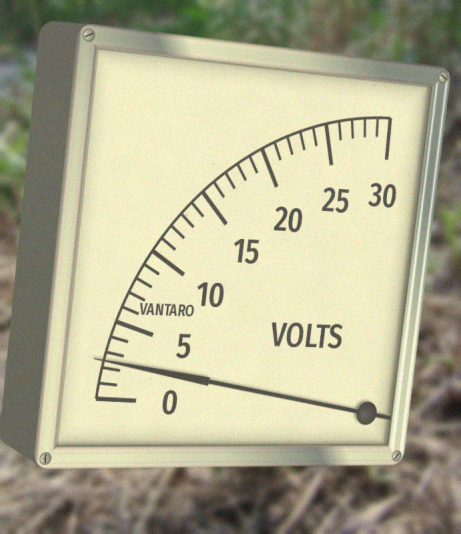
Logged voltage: 2.5,V
